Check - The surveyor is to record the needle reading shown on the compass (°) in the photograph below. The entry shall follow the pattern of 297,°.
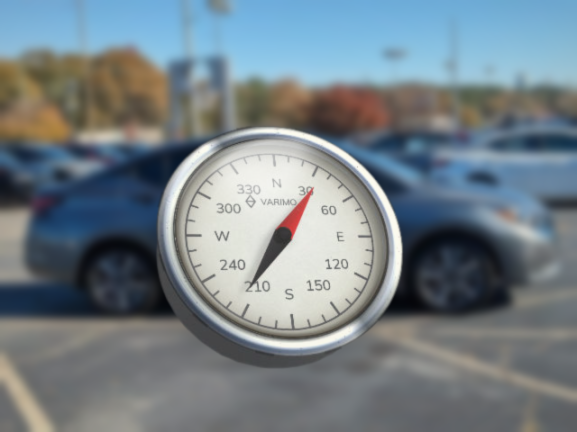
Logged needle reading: 35,°
